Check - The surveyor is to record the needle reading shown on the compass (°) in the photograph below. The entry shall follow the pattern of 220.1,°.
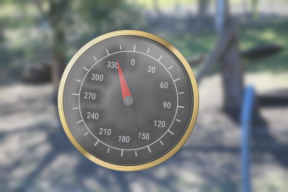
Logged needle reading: 337.5,°
